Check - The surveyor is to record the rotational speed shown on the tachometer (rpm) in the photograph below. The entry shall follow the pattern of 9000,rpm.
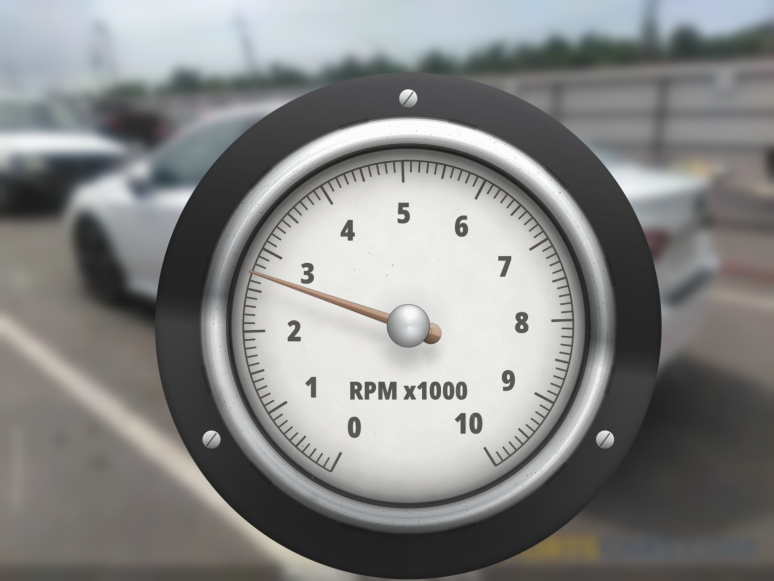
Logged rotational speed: 2700,rpm
